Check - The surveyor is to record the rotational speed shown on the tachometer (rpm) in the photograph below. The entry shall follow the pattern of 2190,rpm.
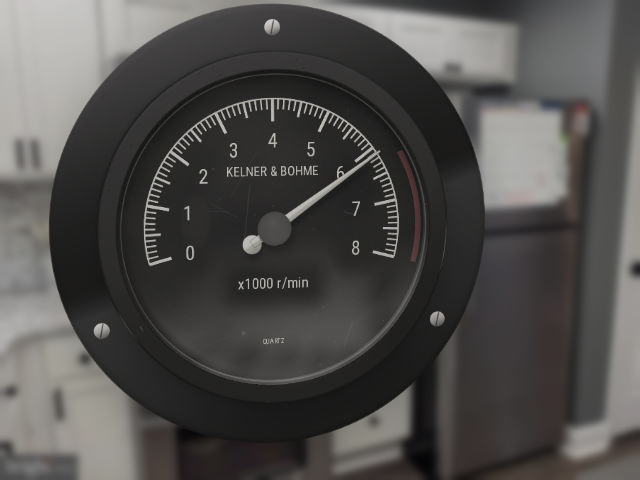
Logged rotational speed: 6100,rpm
